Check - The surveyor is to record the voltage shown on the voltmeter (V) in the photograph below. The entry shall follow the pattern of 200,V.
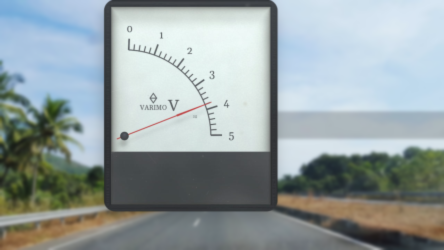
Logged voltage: 3.8,V
